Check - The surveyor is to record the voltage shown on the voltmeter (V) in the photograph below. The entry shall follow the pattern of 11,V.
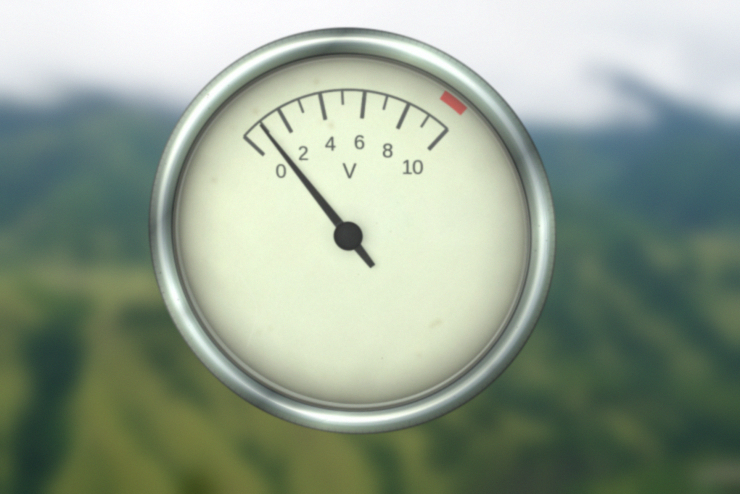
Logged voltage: 1,V
